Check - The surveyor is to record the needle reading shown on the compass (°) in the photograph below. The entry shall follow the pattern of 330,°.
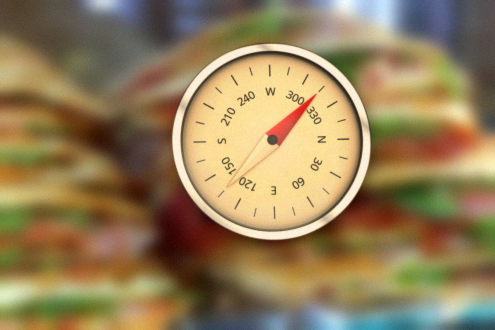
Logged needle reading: 315,°
